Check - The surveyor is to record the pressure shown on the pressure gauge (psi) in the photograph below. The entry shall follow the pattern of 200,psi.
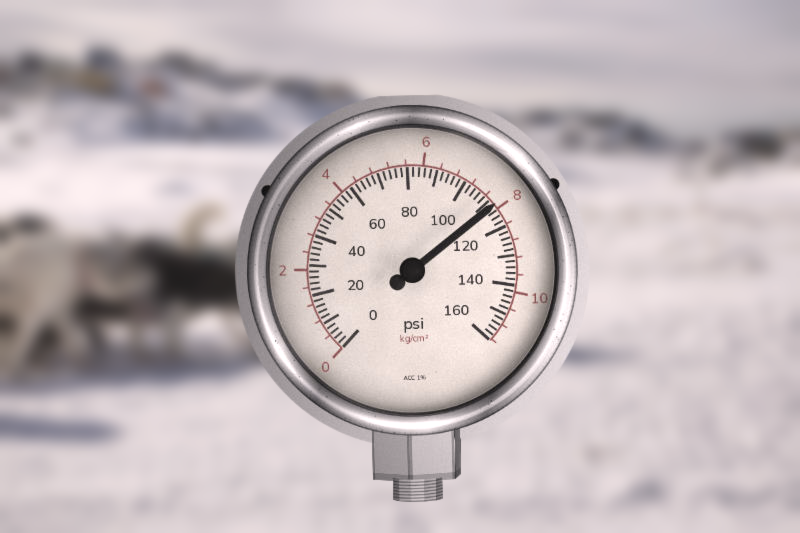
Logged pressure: 112,psi
